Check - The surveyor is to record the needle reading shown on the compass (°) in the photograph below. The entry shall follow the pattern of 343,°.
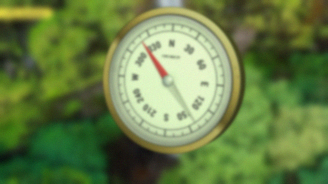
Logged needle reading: 320,°
